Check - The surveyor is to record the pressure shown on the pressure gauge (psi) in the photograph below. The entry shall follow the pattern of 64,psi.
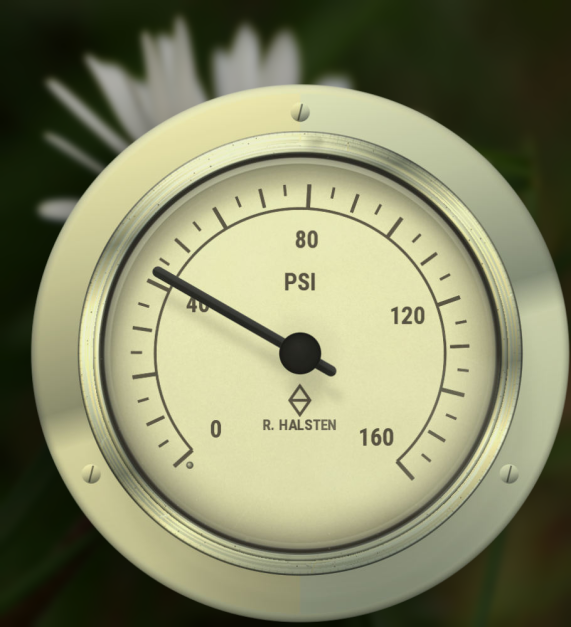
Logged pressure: 42.5,psi
